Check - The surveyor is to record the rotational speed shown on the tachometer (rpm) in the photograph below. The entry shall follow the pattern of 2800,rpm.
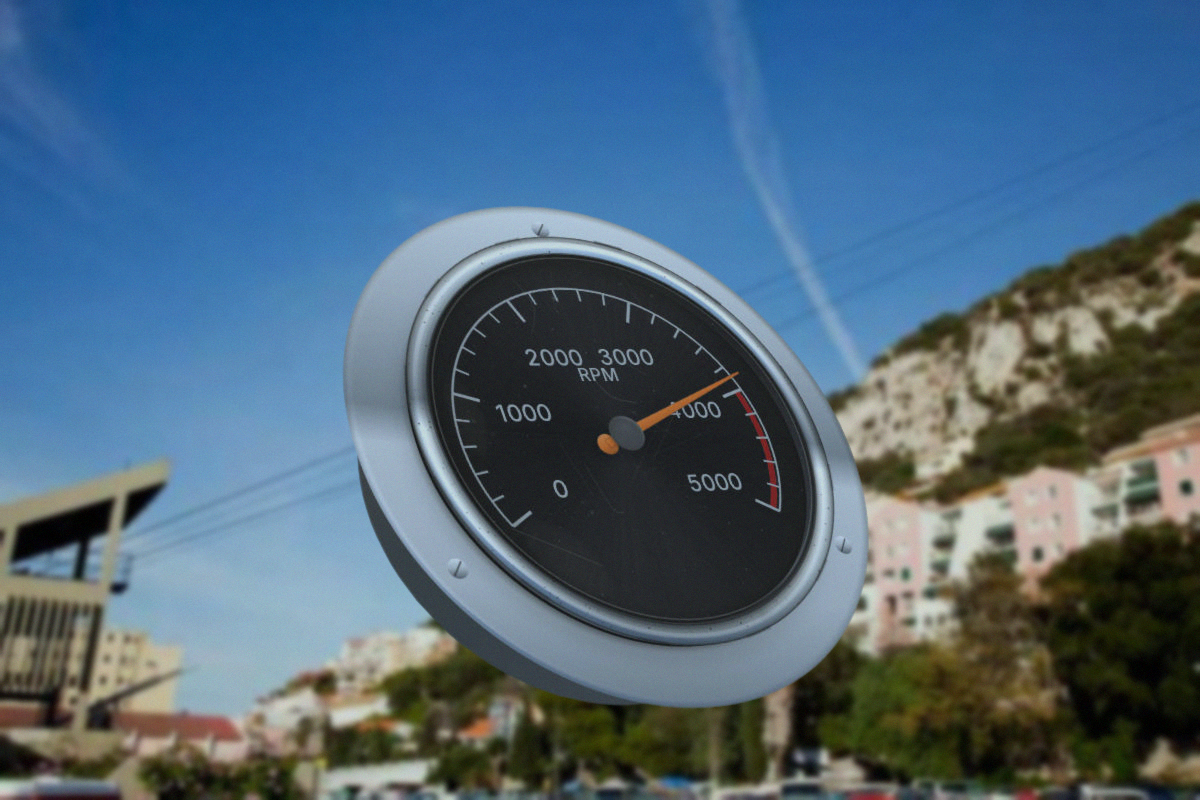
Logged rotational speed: 3900,rpm
